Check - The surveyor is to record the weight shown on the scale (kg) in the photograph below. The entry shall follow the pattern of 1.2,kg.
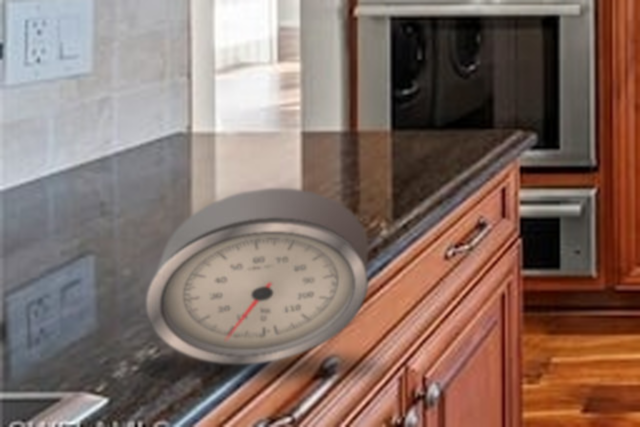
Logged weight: 10,kg
